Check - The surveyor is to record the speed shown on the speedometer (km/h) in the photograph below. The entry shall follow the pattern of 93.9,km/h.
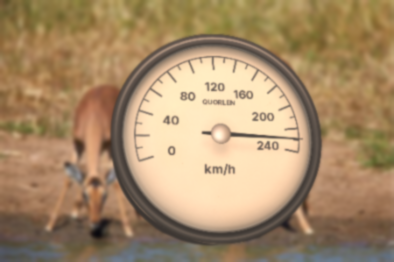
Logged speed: 230,km/h
